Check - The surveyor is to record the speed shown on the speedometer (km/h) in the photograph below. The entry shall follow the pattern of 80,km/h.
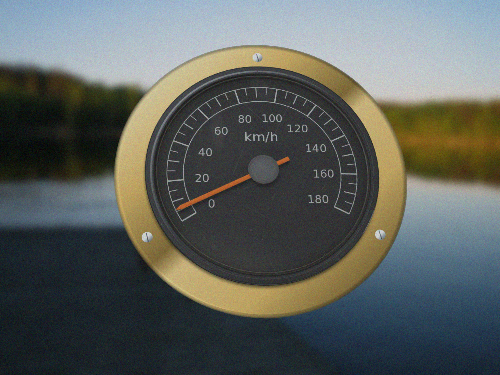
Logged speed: 5,km/h
